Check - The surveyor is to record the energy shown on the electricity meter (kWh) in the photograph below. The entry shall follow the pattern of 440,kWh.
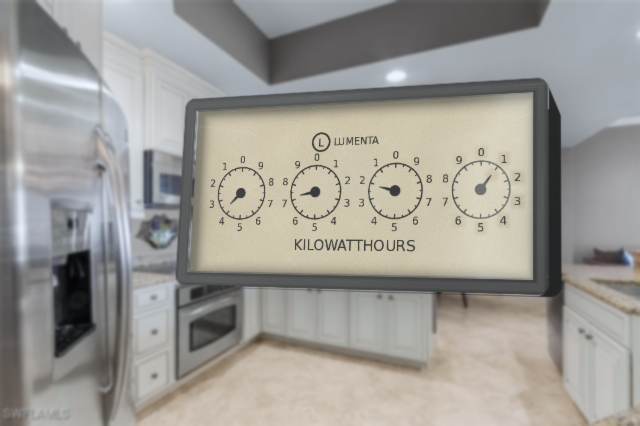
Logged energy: 3721,kWh
